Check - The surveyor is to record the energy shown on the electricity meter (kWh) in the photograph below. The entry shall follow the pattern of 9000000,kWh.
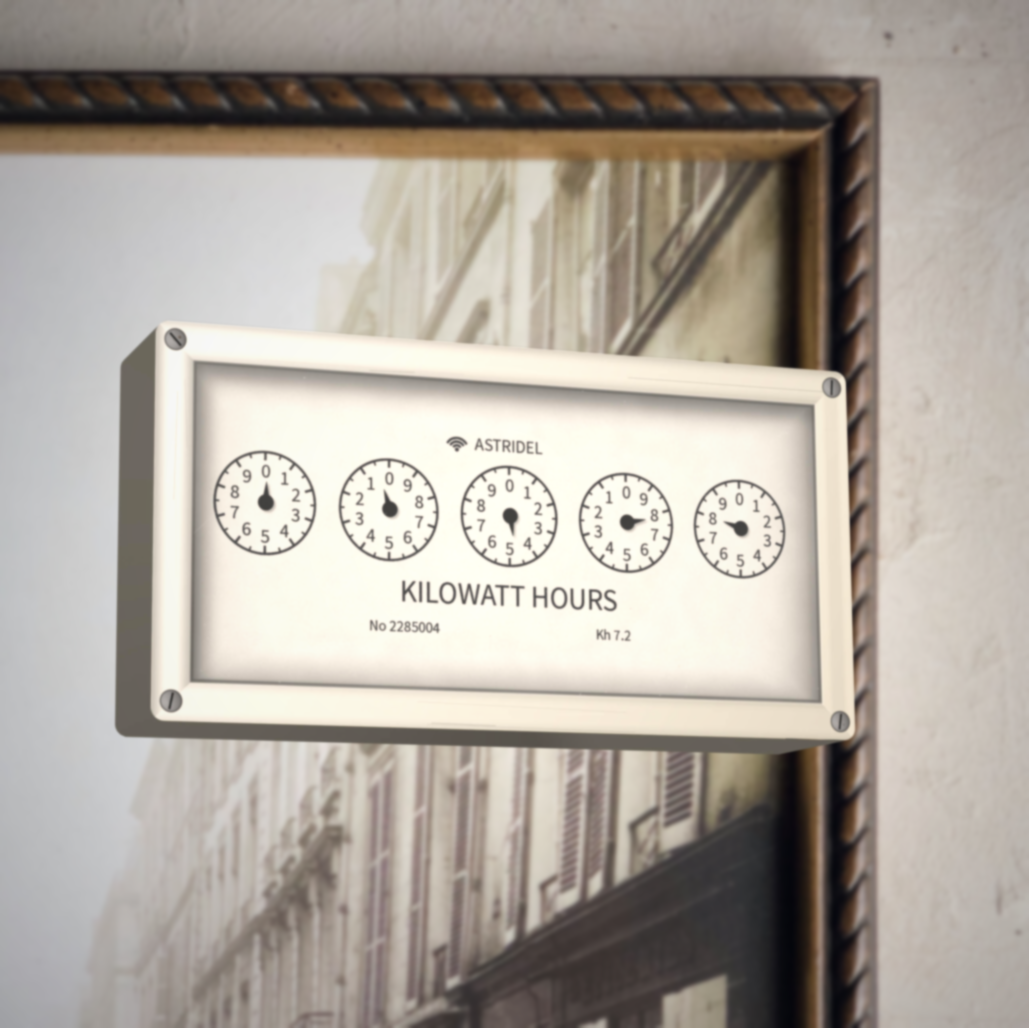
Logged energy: 478,kWh
